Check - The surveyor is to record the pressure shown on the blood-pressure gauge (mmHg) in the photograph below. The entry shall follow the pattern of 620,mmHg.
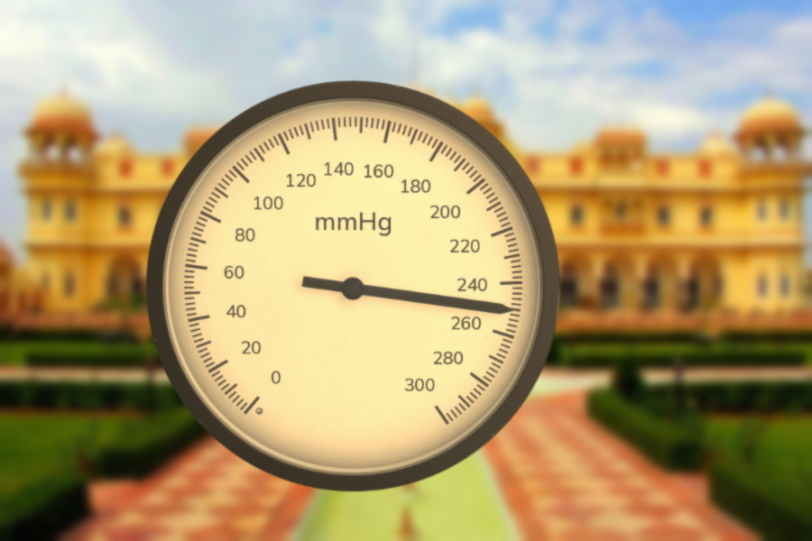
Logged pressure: 250,mmHg
